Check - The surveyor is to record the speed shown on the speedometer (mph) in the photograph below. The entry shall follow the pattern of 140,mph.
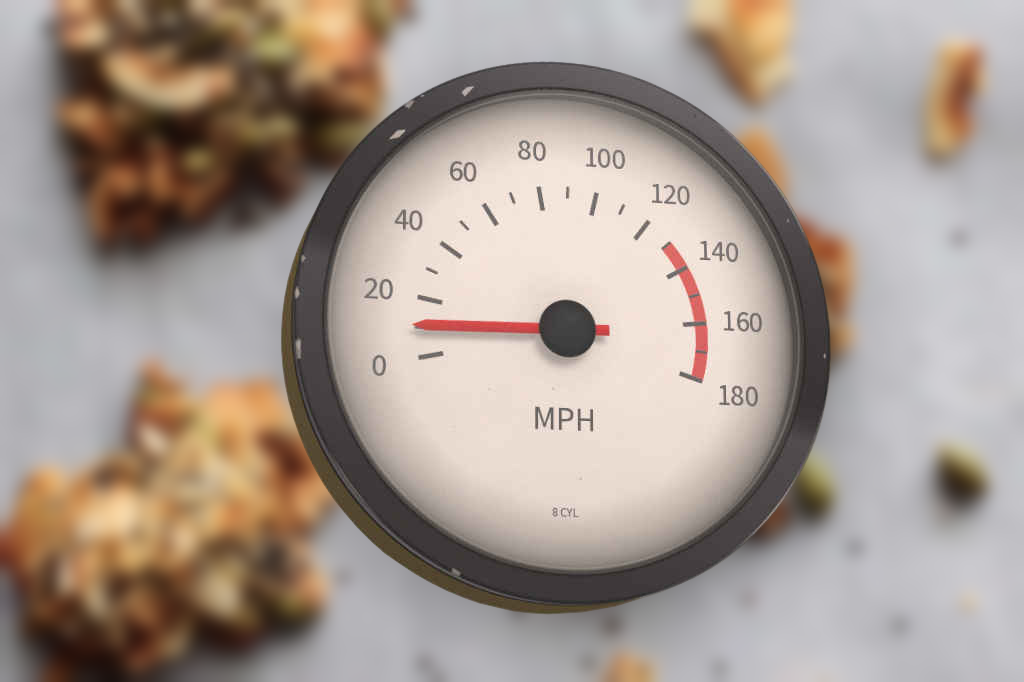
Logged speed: 10,mph
